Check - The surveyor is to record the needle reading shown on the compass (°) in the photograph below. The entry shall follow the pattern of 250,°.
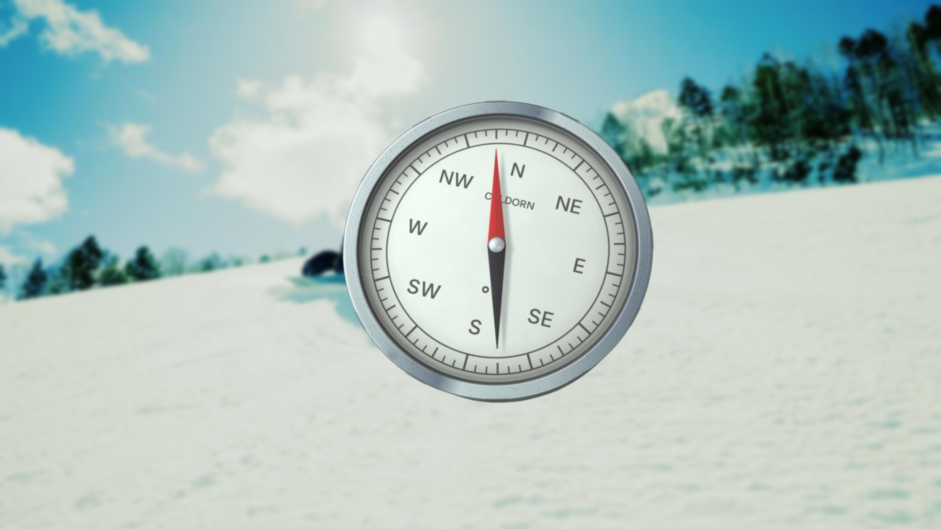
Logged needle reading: 345,°
